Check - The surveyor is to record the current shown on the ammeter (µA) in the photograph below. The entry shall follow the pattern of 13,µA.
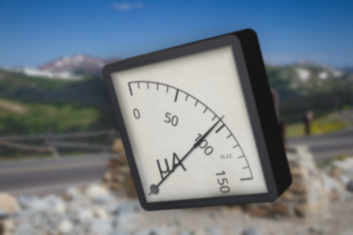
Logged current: 95,µA
